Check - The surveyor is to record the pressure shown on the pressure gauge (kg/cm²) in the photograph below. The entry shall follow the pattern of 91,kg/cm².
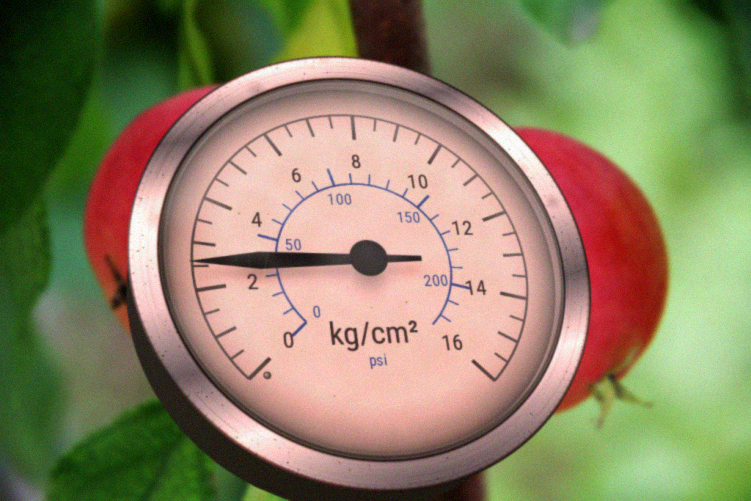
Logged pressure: 2.5,kg/cm²
